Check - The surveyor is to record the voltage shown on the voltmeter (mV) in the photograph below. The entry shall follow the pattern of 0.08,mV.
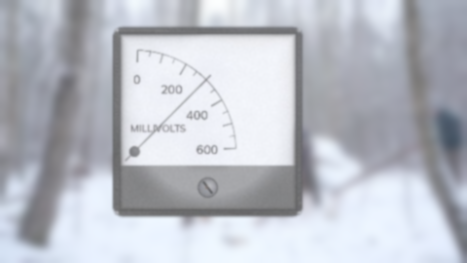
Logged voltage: 300,mV
